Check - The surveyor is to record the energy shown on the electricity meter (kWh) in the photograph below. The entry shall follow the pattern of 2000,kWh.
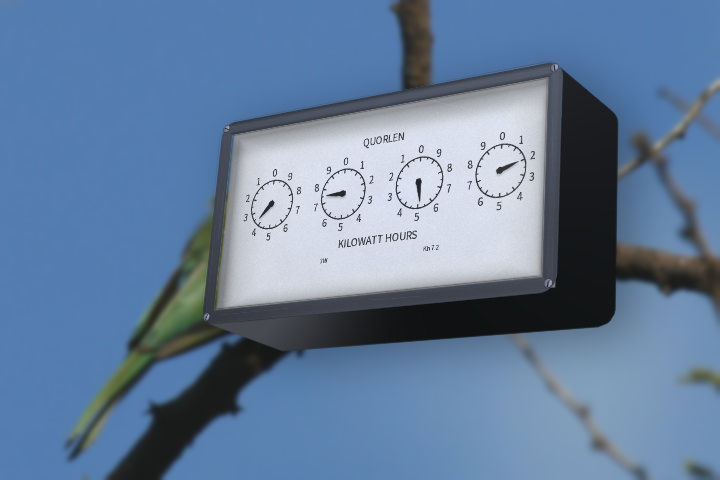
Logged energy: 3752,kWh
